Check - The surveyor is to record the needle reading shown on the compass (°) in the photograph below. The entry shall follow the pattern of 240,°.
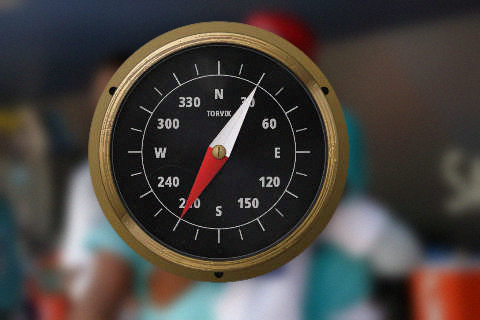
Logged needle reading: 210,°
